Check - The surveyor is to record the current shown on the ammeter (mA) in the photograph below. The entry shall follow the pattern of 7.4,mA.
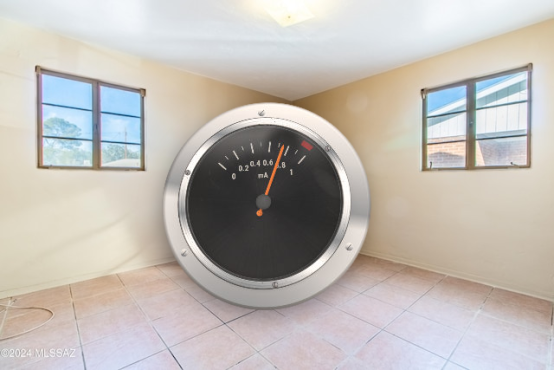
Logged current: 0.75,mA
